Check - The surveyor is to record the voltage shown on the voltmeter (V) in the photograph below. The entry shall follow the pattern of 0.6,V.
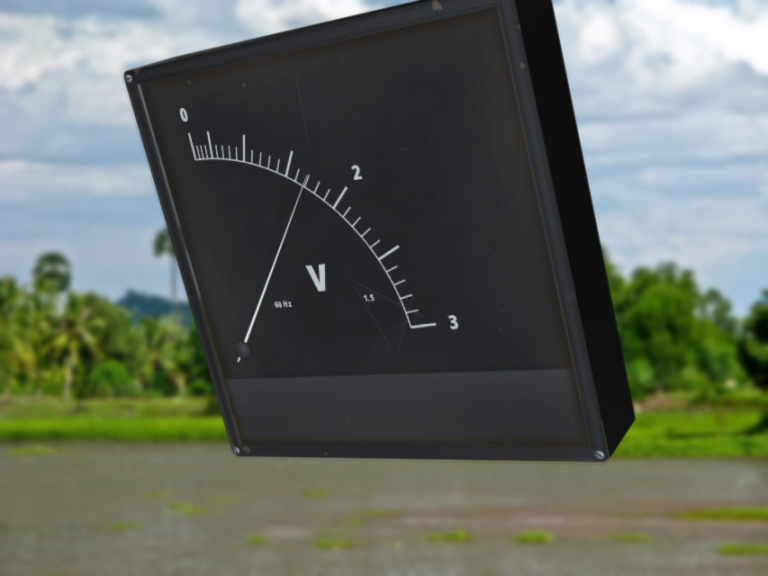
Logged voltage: 1.7,V
